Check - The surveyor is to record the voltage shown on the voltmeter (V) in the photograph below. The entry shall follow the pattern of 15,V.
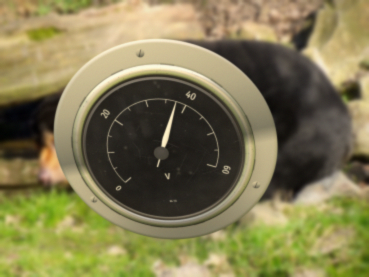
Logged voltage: 37.5,V
